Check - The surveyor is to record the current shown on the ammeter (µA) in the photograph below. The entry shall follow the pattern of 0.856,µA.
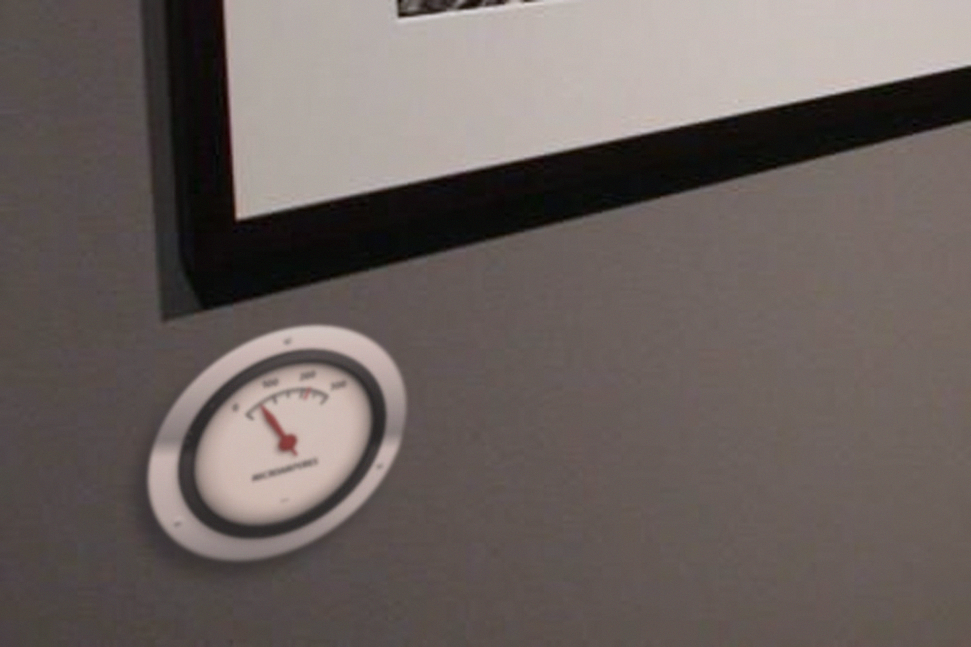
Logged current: 50,µA
